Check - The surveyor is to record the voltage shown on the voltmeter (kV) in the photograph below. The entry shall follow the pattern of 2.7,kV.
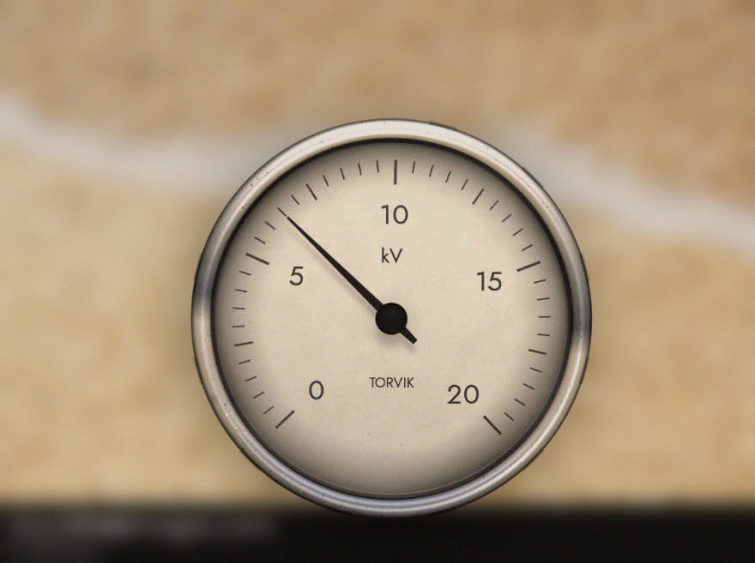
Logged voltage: 6.5,kV
